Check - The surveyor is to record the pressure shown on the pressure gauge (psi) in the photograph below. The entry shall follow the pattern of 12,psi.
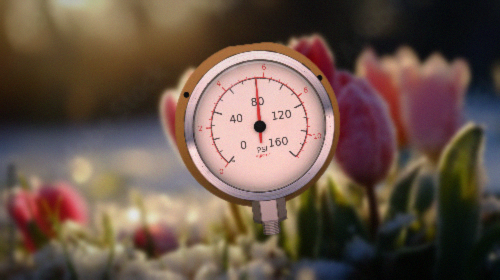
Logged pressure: 80,psi
